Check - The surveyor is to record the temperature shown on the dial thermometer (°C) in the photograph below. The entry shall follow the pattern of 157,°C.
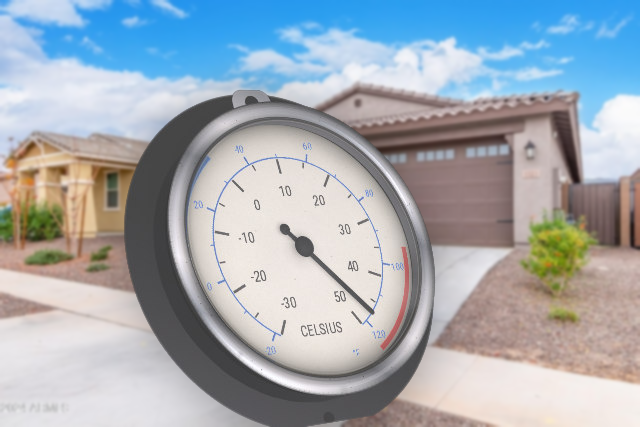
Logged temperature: 47.5,°C
